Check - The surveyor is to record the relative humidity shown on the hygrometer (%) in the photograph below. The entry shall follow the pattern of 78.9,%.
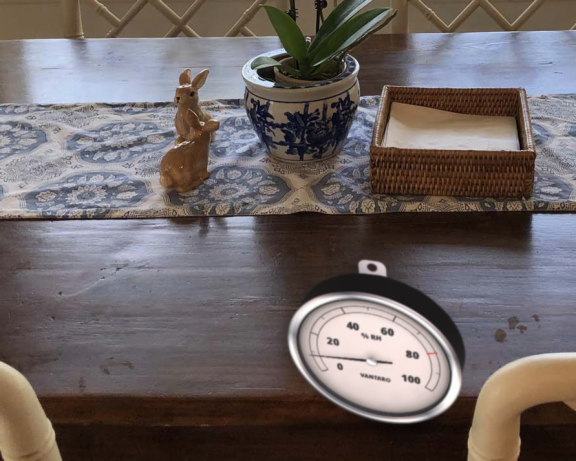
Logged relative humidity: 10,%
